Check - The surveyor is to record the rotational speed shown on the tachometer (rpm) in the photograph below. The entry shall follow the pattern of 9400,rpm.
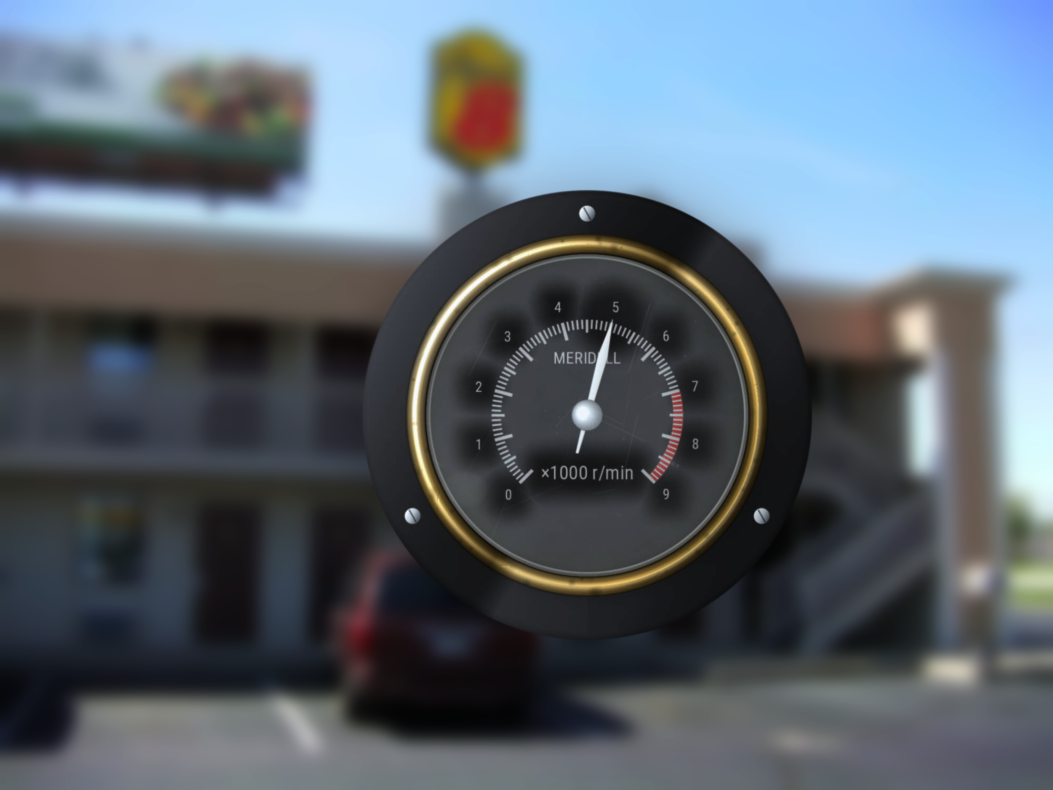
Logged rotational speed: 5000,rpm
